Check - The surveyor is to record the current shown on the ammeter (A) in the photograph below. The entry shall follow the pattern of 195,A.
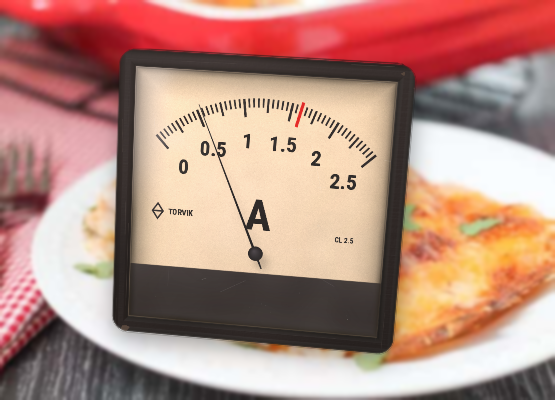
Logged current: 0.55,A
